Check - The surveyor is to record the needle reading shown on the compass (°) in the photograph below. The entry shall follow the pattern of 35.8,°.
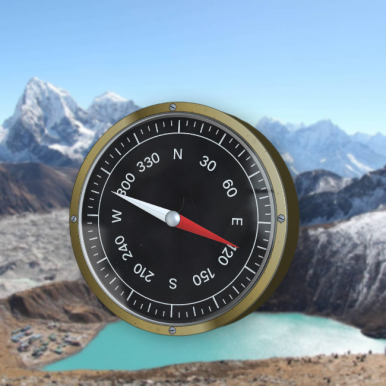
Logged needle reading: 110,°
